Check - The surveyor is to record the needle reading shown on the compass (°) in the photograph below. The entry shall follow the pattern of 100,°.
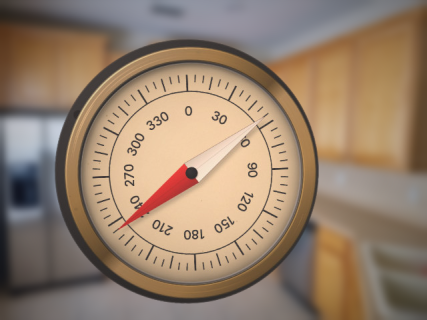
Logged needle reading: 235,°
